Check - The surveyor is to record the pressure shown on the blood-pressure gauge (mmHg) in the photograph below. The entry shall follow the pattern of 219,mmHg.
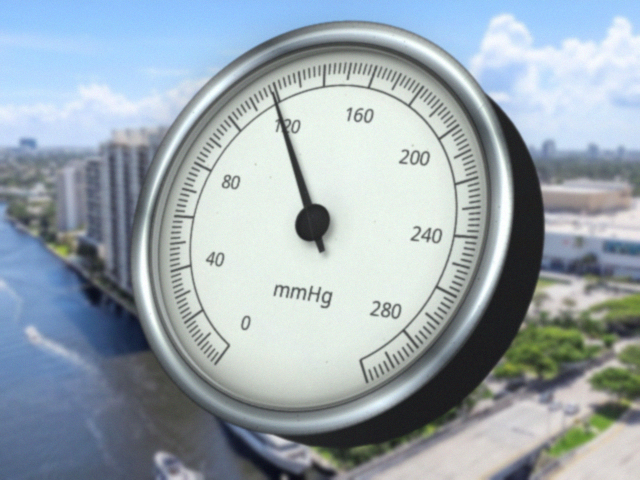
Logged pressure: 120,mmHg
